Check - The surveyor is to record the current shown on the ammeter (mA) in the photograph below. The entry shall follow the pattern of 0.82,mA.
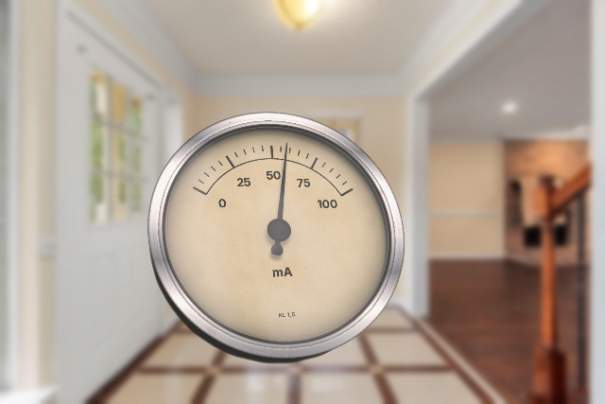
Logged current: 57.5,mA
